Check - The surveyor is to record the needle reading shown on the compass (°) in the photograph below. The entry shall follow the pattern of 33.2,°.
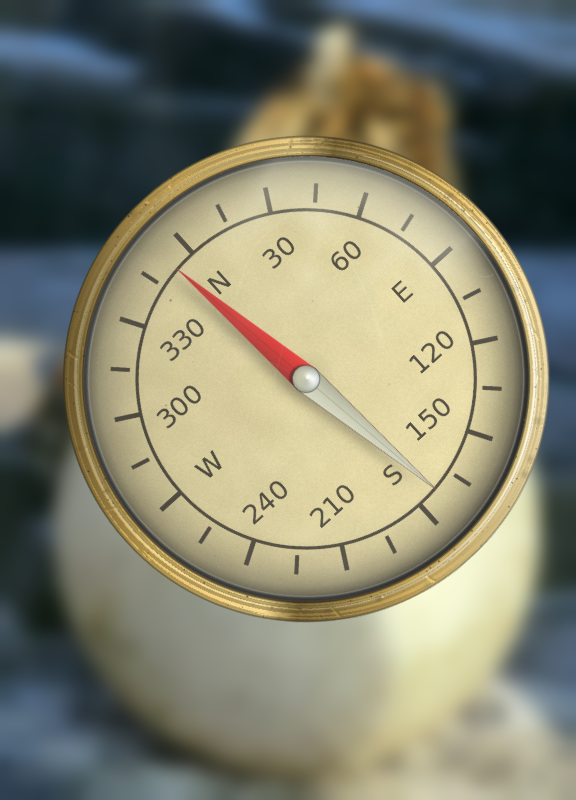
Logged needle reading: 352.5,°
